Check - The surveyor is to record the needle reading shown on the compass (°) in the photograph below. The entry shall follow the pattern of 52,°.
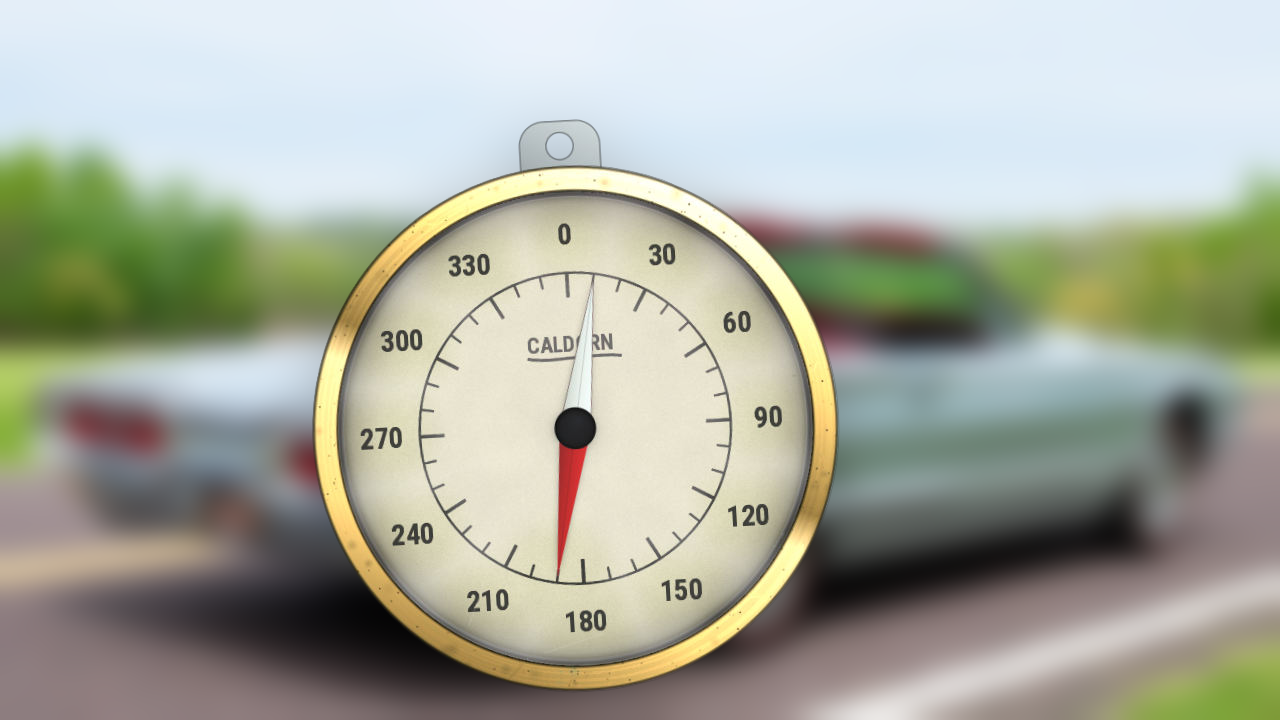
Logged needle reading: 190,°
